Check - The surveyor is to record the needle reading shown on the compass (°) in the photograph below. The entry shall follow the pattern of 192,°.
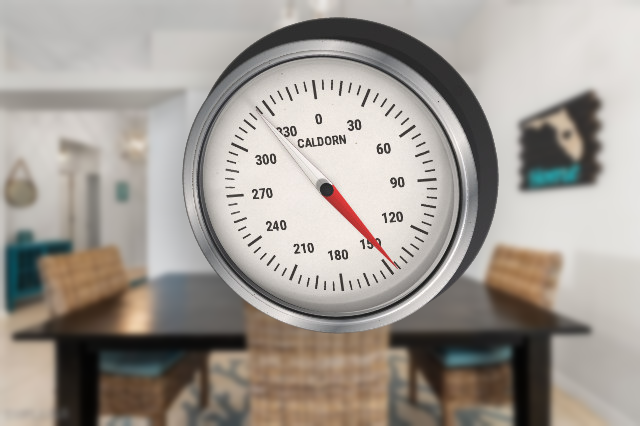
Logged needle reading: 145,°
